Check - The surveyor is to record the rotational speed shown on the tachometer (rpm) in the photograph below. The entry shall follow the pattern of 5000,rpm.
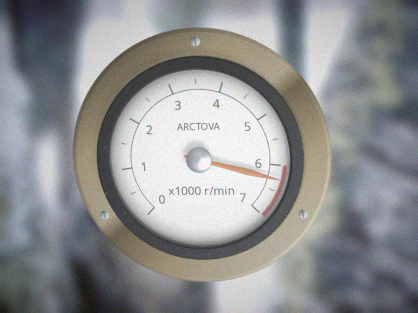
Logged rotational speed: 6250,rpm
